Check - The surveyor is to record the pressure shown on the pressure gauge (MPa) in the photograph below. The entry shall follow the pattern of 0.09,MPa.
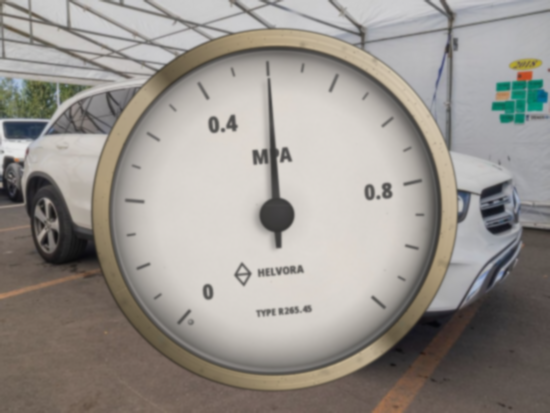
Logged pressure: 0.5,MPa
